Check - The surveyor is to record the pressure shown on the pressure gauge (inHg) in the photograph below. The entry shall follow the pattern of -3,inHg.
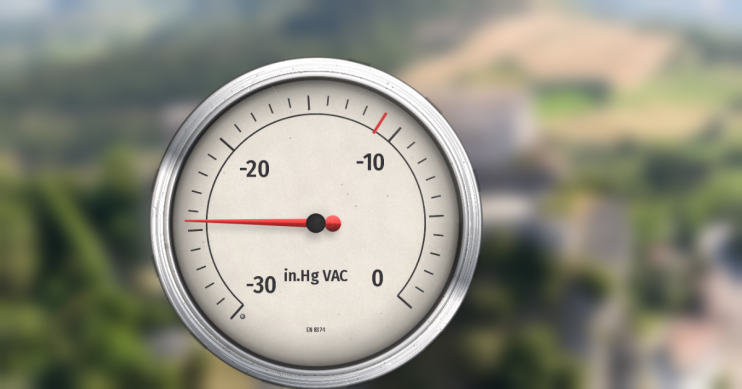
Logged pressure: -24.5,inHg
